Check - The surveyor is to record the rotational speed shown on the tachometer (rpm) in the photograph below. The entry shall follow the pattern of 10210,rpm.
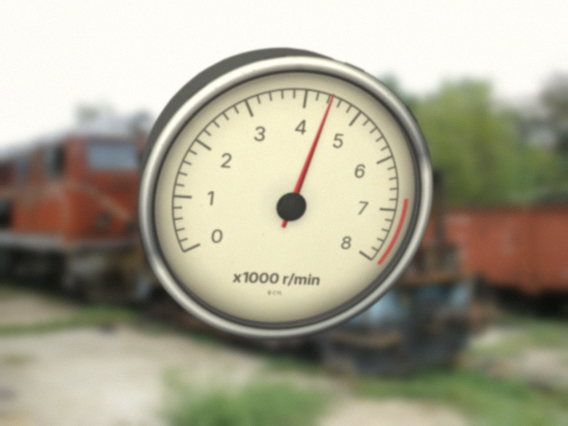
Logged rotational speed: 4400,rpm
